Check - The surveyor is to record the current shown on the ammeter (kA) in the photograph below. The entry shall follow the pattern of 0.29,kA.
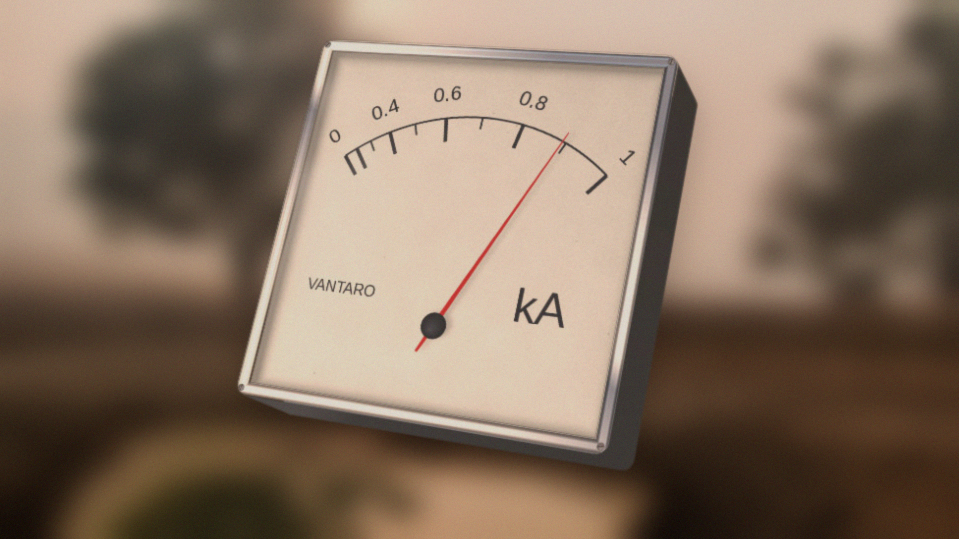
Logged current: 0.9,kA
